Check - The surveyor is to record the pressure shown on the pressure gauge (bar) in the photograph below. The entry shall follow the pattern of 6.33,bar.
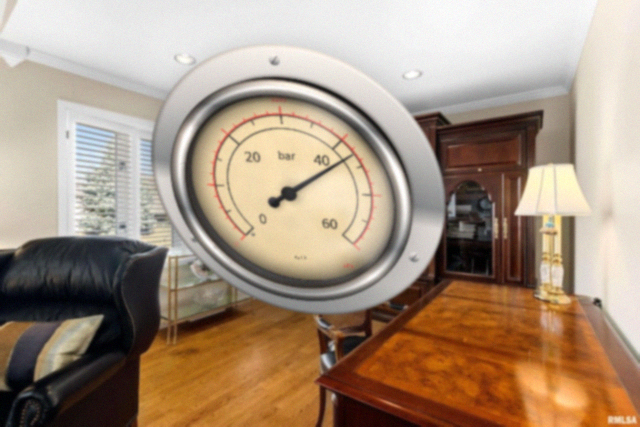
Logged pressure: 42.5,bar
